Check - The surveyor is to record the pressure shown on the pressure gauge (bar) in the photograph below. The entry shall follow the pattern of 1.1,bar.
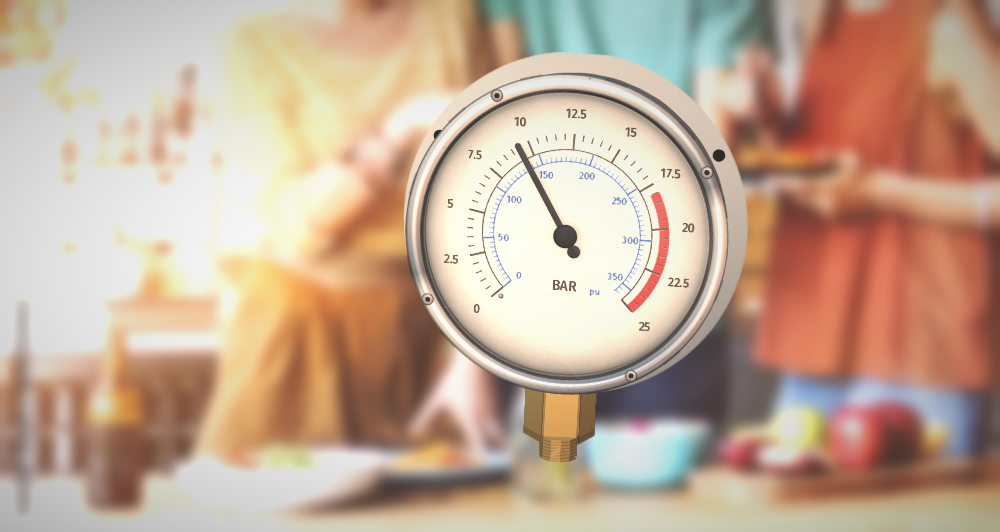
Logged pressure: 9.5,bar
